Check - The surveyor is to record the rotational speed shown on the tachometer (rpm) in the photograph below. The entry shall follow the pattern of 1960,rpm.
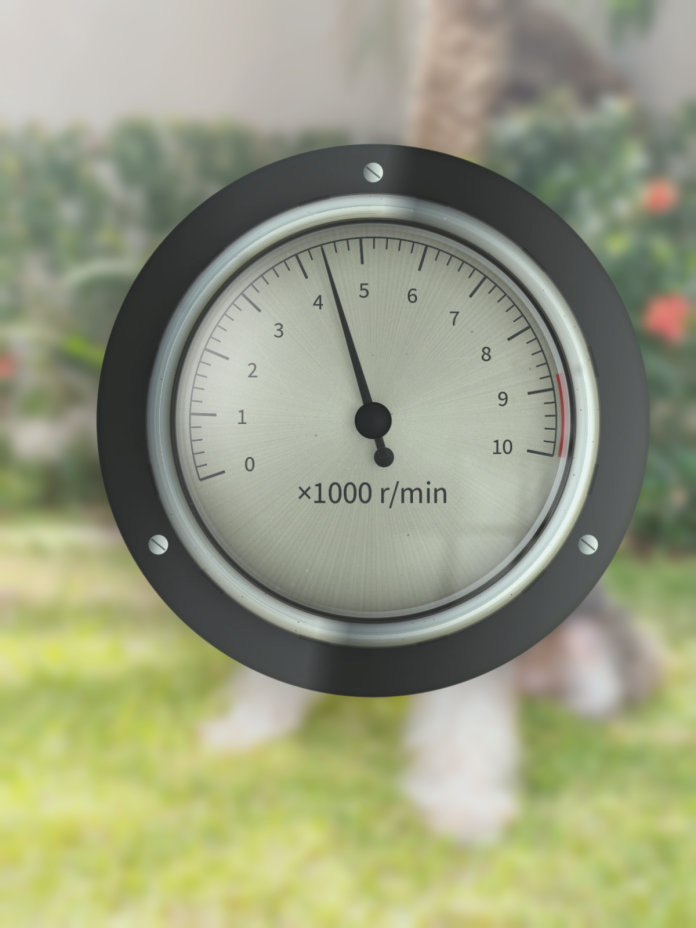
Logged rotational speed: 4400,rpm
